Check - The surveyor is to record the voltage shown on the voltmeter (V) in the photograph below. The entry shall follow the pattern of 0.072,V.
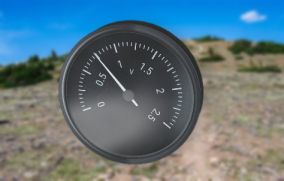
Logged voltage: 0.75,V
